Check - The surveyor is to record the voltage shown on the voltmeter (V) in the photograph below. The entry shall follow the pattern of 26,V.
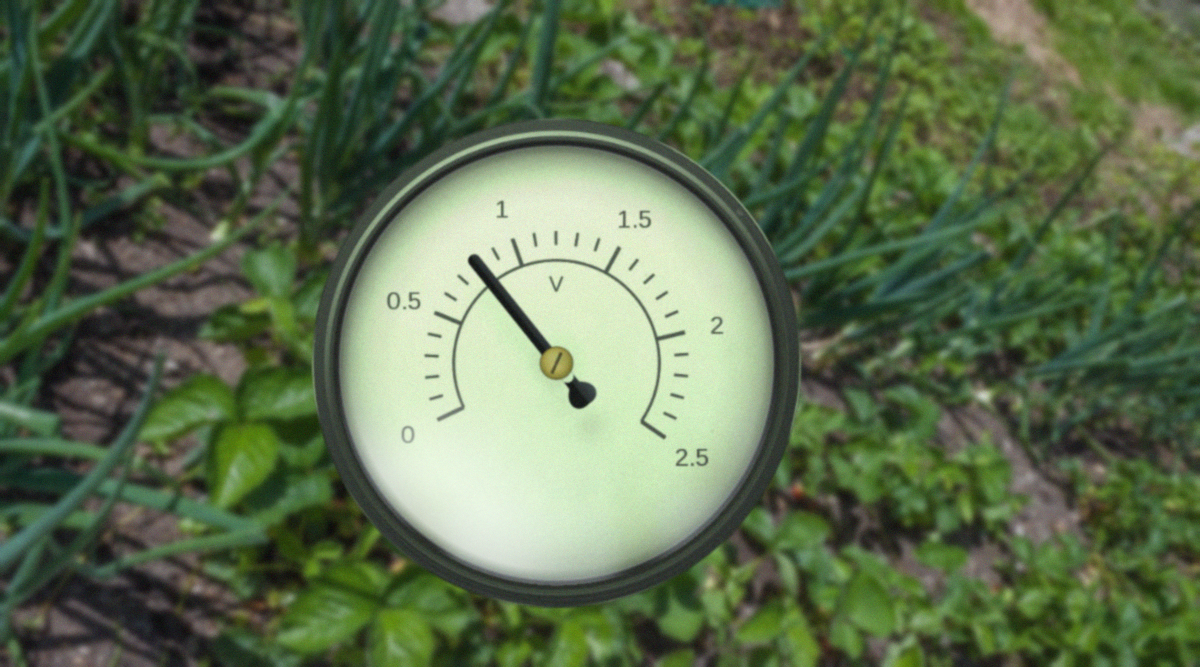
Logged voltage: 0.8,V
